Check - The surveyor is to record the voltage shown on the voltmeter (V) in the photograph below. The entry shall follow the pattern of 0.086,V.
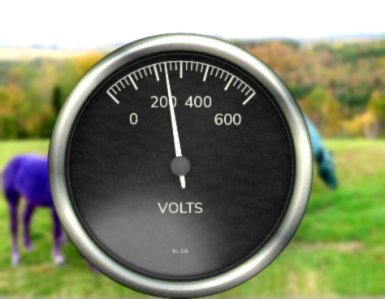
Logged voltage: 240,V
